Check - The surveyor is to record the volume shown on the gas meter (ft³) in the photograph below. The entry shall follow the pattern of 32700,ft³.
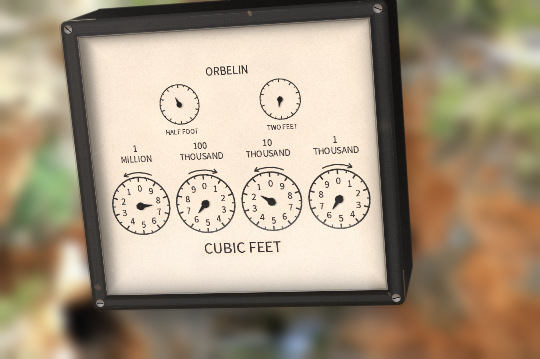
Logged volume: 761600,ft³
